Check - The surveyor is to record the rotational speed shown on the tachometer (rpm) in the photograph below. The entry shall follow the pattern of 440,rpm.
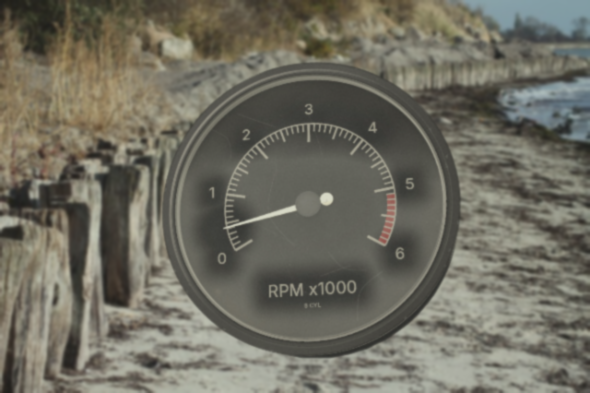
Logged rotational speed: 400,rpm
